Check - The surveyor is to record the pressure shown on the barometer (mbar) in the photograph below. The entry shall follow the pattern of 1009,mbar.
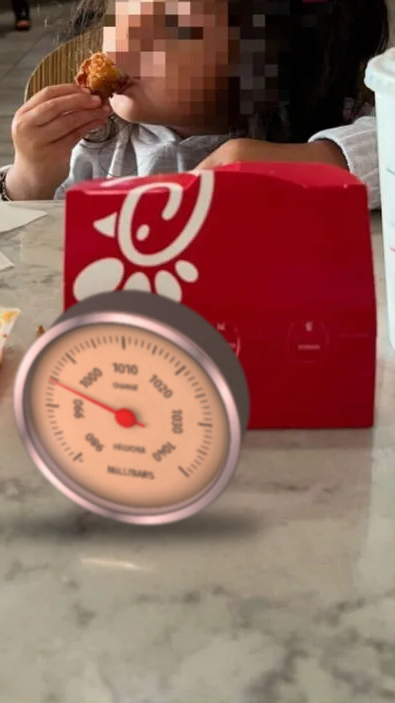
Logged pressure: 995,mbar
